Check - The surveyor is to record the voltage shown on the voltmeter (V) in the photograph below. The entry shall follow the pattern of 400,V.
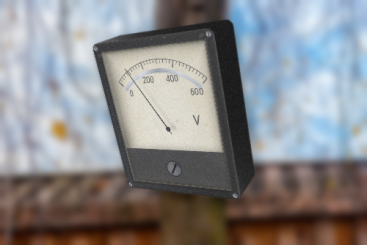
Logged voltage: 100,V
